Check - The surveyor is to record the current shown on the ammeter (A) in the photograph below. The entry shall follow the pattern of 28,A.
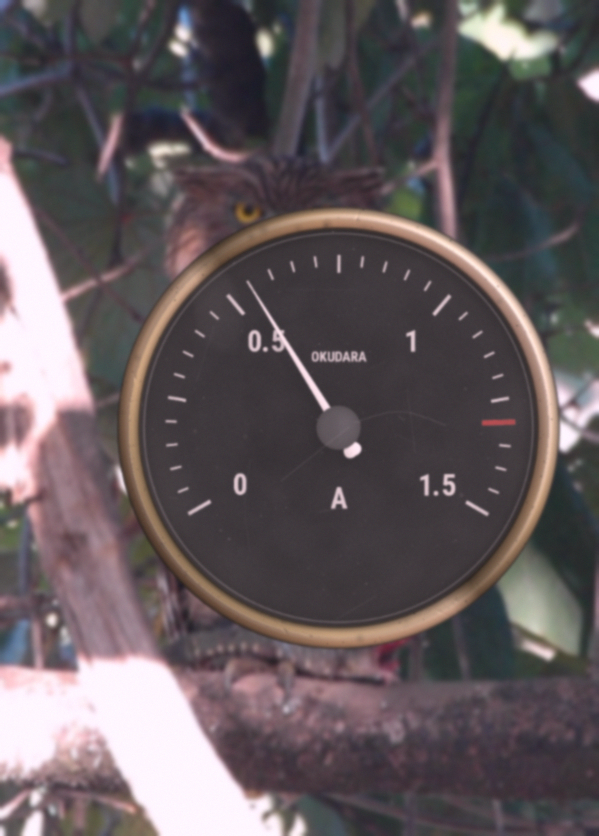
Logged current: 0.55,A
